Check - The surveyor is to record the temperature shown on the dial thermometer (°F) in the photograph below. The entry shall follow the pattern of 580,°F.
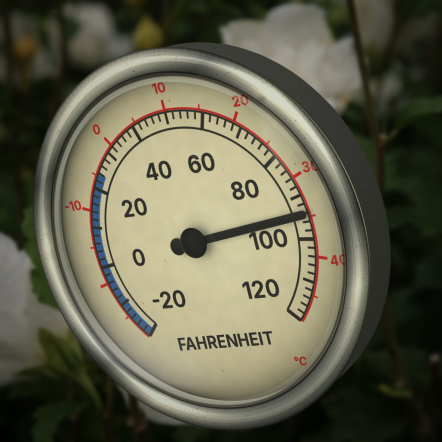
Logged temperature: 94,°F
